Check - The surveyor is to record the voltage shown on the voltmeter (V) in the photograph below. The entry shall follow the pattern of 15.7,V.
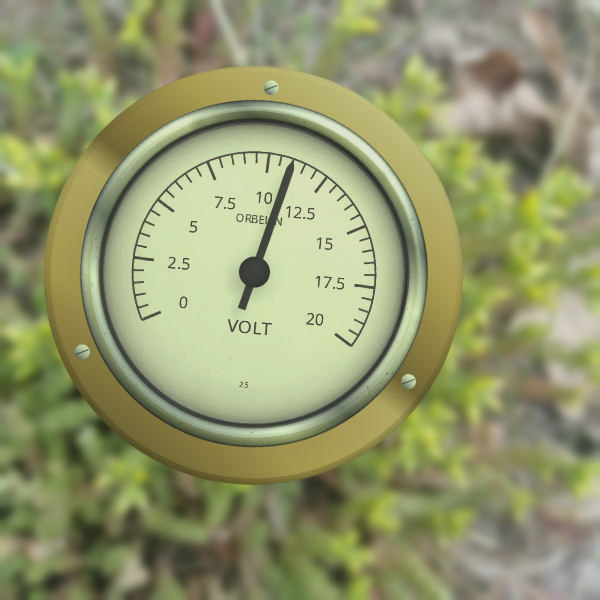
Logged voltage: 11,V
